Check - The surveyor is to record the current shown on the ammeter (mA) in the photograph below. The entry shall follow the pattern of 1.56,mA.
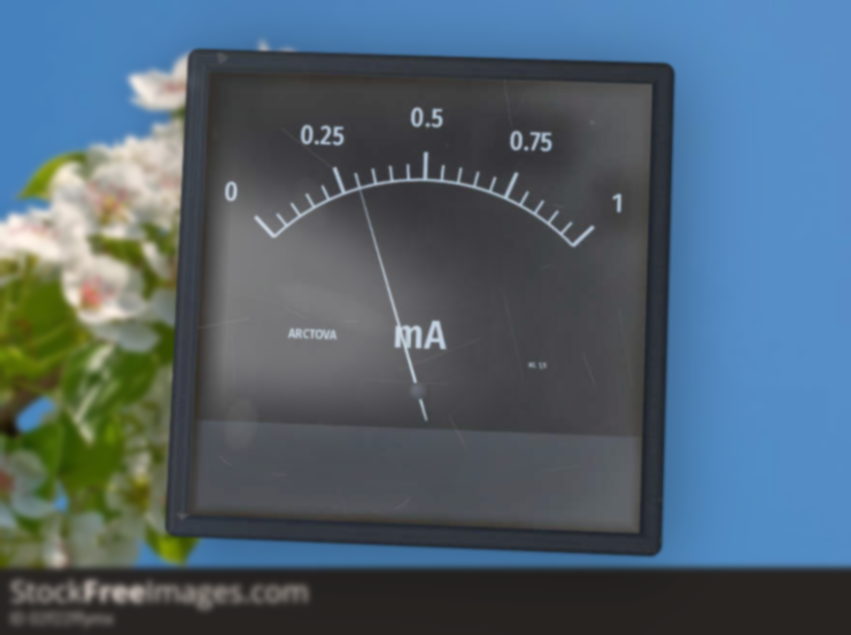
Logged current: 0.3,mA
